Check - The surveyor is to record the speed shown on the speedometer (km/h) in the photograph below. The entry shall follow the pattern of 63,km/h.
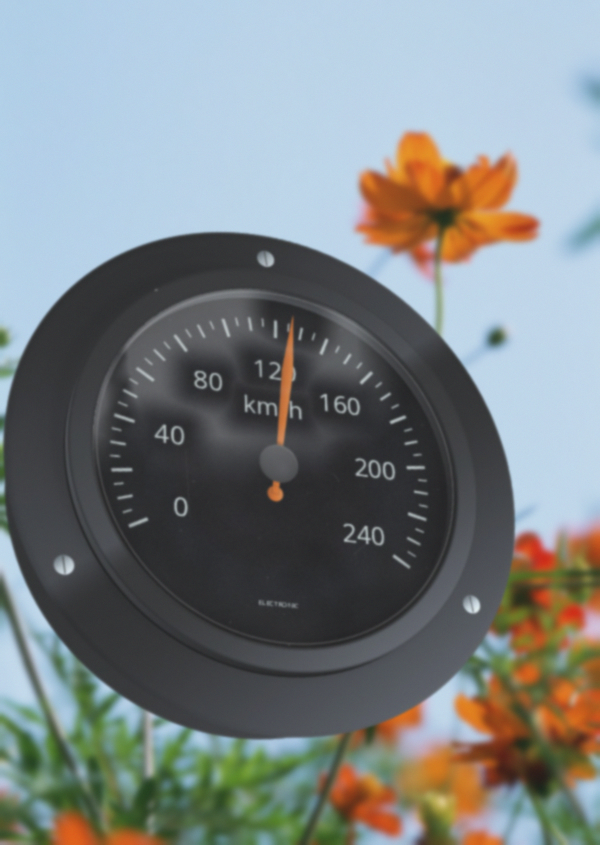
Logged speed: 125,km/h
